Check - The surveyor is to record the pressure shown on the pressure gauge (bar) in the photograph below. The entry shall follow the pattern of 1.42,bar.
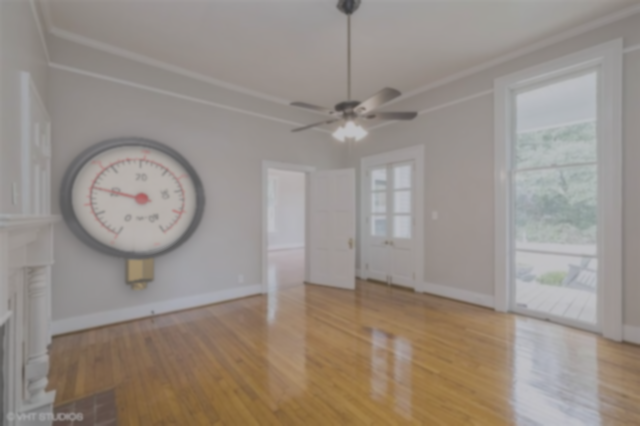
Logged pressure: 10,bar
